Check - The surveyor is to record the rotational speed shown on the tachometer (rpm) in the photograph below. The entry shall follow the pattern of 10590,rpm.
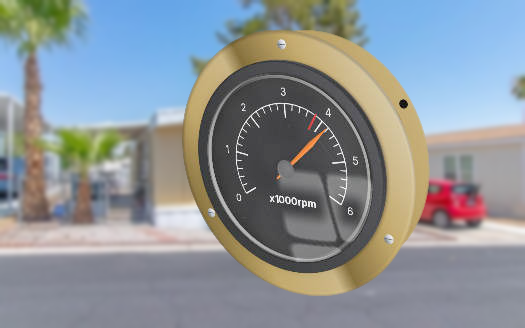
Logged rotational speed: 4200,rpm
